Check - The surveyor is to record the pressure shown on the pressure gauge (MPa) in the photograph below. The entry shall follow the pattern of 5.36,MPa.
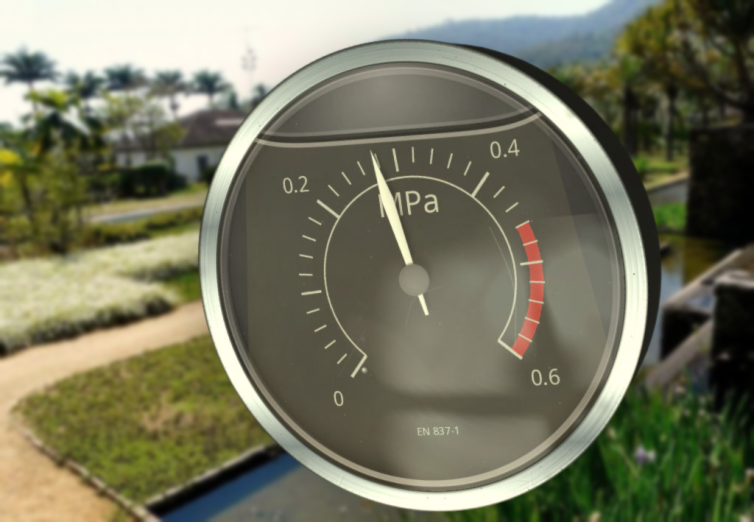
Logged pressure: 0.28,MPa
